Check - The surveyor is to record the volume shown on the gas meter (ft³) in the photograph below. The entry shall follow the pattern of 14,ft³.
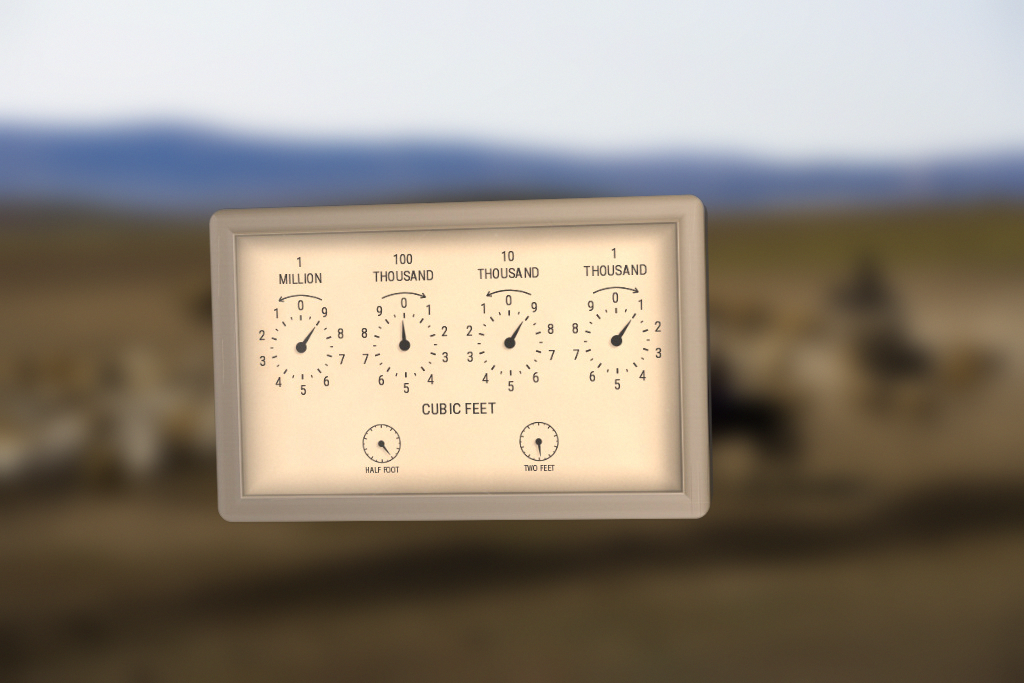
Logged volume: 899100,ft³
